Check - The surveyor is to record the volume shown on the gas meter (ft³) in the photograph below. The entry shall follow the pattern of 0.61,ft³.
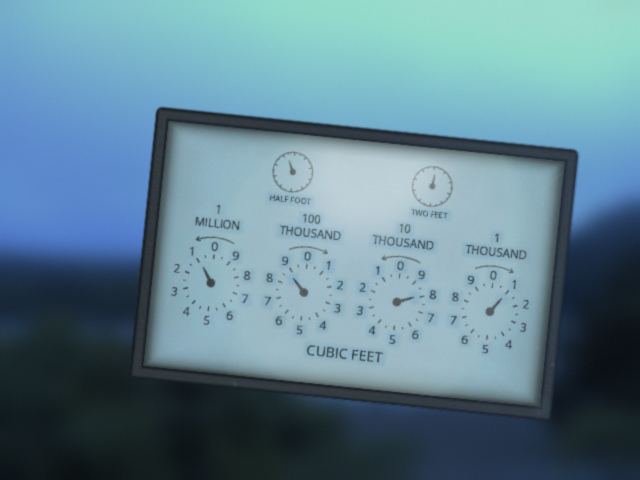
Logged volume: 88100,ft³
